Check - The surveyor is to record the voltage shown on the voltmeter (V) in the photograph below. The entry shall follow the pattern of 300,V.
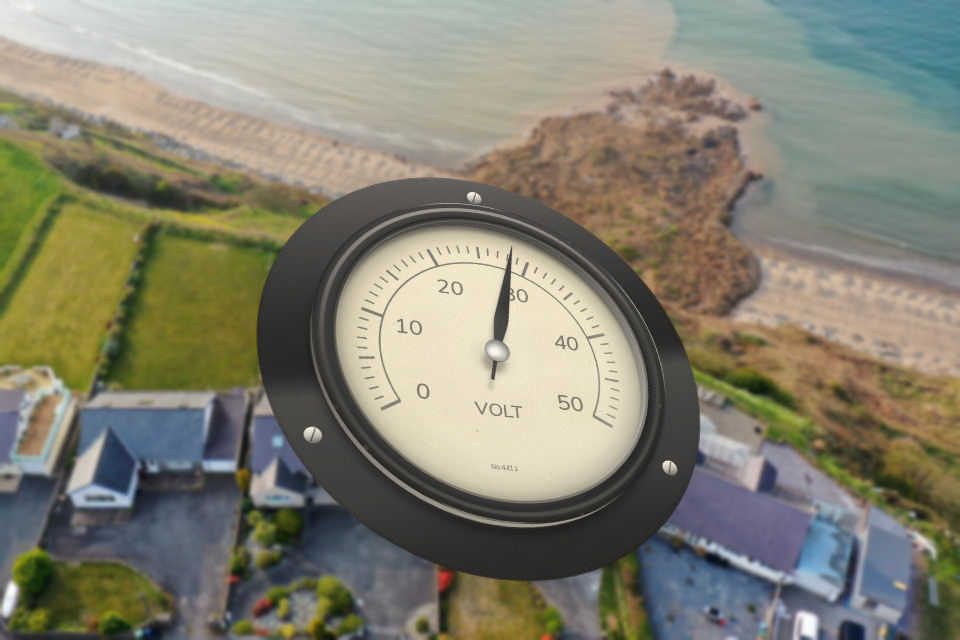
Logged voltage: 28,V
